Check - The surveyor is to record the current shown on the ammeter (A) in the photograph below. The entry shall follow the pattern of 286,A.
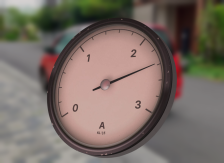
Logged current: 2.4,A
